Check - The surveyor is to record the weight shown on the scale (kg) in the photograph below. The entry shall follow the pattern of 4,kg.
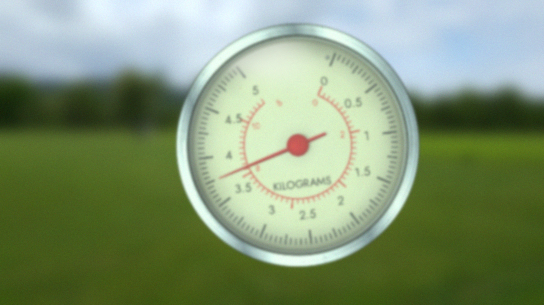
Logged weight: 3.75,kg
